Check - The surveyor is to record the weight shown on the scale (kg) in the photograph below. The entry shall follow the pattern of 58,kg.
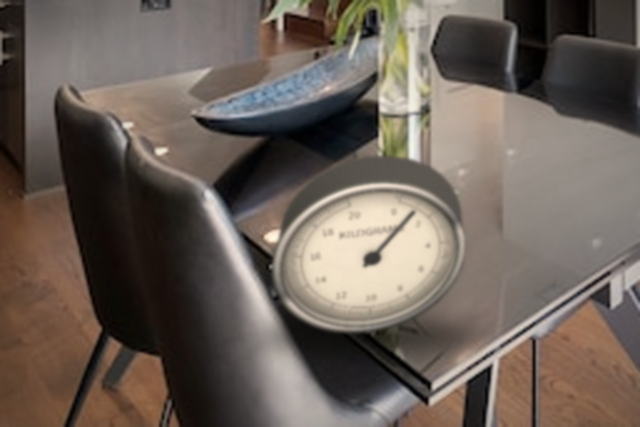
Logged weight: 1,kg
